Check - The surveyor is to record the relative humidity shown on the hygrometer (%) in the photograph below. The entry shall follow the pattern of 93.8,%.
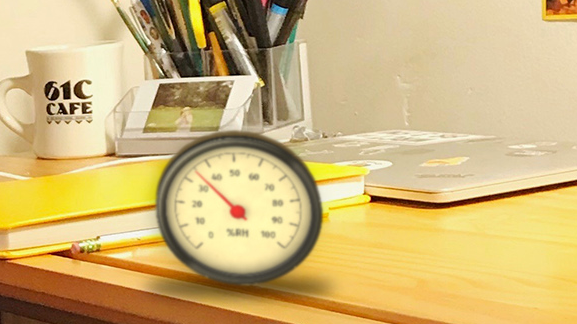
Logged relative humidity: 35,%
